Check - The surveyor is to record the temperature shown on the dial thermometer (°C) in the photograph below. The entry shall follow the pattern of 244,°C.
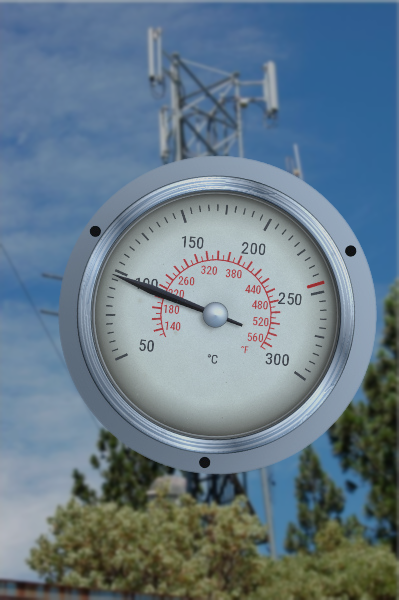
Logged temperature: 97.5,°C
